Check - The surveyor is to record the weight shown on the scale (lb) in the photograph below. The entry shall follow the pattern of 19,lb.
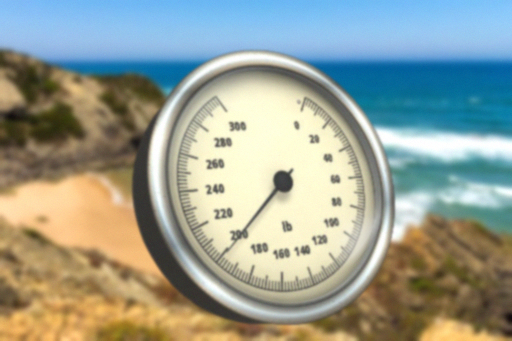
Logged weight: 200,lb
